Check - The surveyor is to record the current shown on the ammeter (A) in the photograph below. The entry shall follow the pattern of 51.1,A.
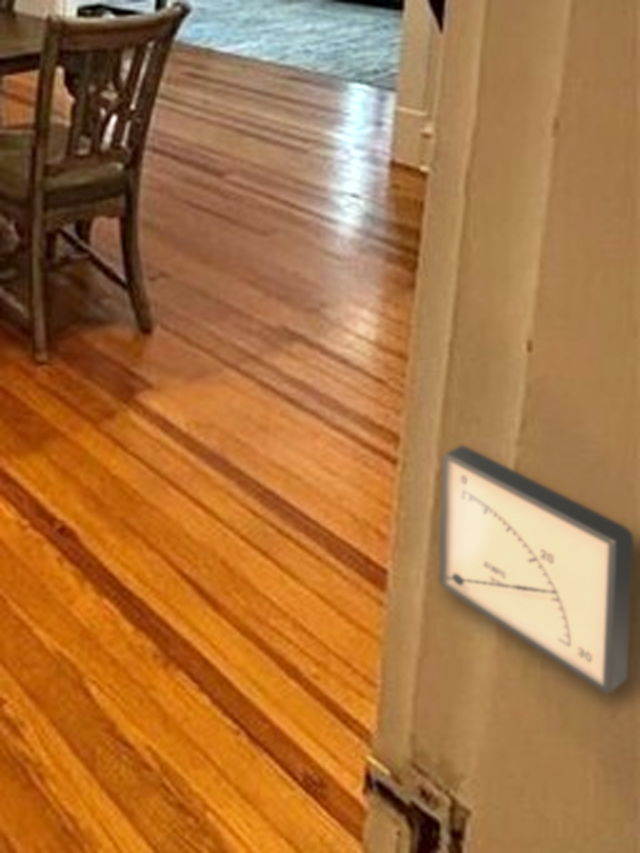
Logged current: 24,A
